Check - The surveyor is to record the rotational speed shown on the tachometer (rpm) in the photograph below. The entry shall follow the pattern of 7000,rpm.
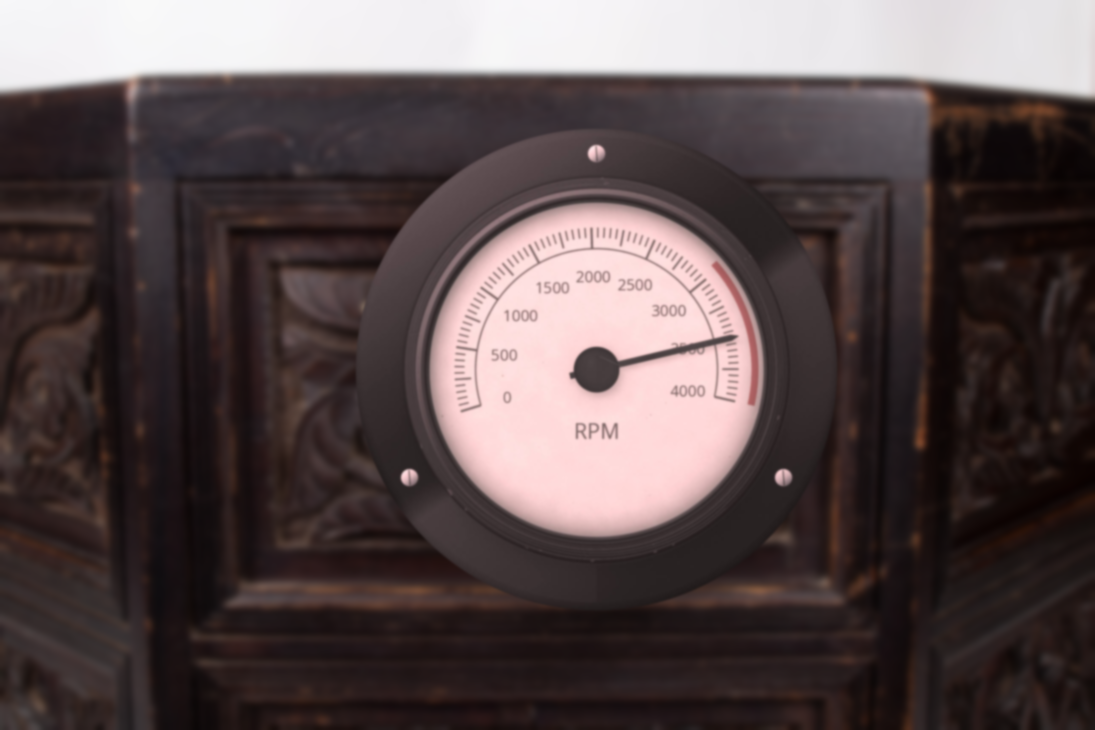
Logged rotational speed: 3500,rpm
